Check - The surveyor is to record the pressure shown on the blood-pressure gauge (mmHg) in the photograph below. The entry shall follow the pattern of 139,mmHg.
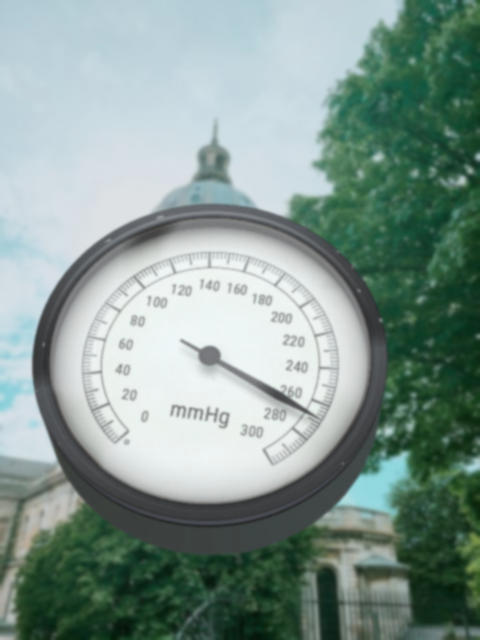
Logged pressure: 270,mmHg
